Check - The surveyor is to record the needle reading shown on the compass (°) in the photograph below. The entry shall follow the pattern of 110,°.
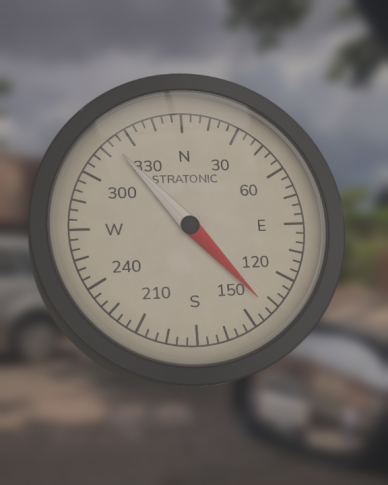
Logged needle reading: 140,°
